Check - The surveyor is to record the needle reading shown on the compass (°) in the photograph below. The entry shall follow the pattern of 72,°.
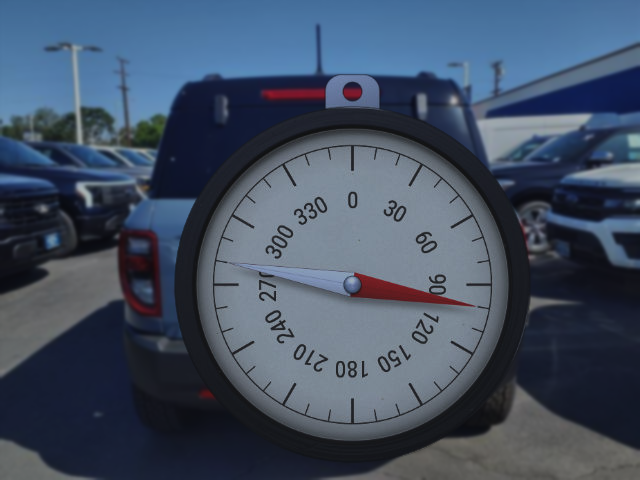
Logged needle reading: 100,°
